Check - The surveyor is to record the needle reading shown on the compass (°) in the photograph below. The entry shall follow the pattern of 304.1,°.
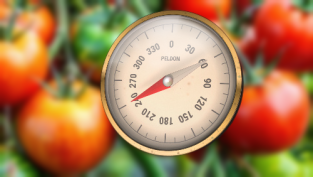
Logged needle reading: 240,°
